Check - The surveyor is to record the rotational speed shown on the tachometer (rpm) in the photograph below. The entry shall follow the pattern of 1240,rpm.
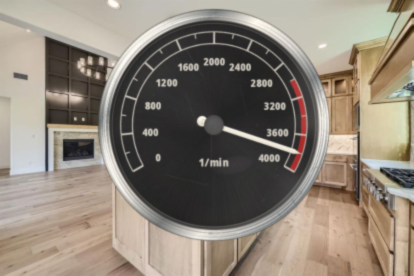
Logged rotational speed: 3800,rpm
